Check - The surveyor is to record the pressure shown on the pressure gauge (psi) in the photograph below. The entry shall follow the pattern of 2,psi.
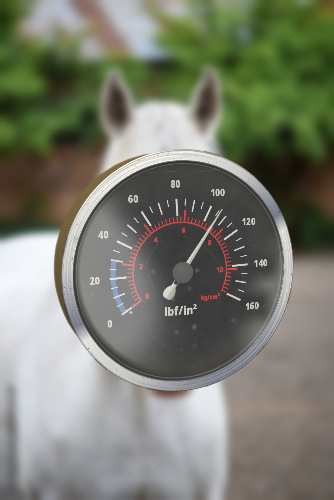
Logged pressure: 105,psi
